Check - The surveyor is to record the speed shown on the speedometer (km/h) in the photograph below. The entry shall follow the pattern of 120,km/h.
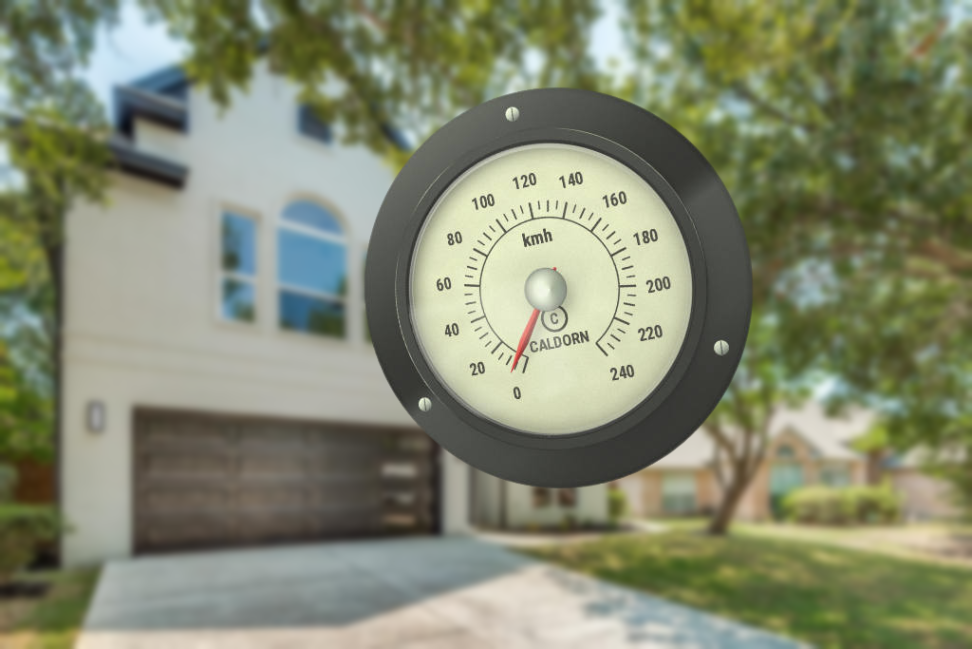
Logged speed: 5,km/h
